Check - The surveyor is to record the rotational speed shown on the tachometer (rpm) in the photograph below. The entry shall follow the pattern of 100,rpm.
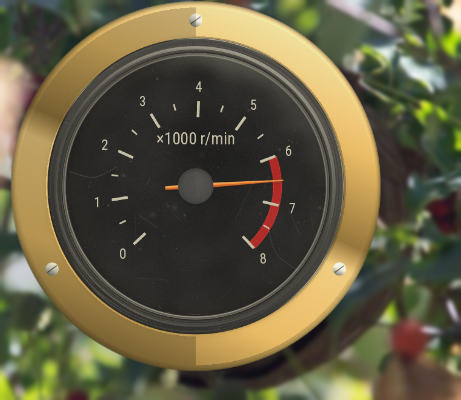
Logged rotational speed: 6500,rpm
